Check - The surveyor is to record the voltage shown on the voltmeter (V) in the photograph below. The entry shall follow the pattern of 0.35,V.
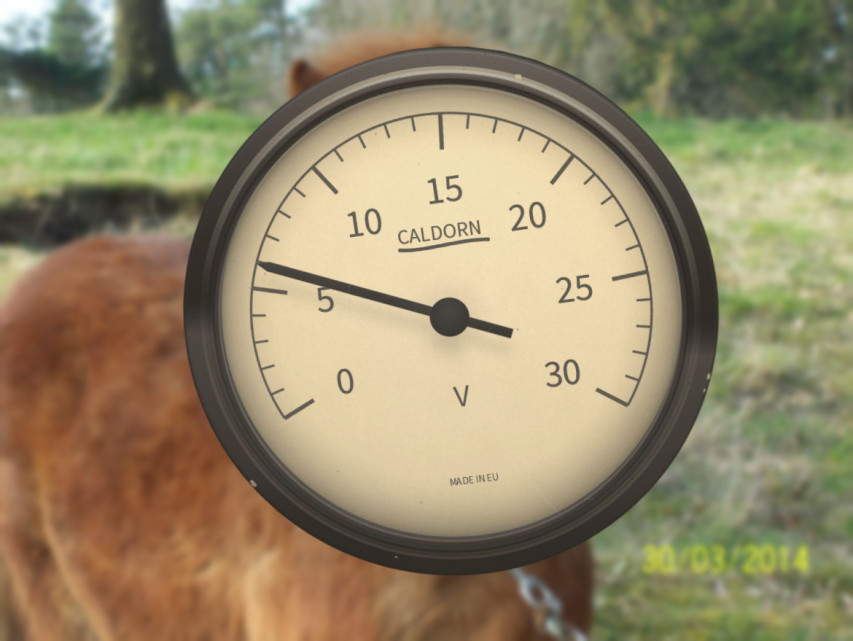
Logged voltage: 6,V
